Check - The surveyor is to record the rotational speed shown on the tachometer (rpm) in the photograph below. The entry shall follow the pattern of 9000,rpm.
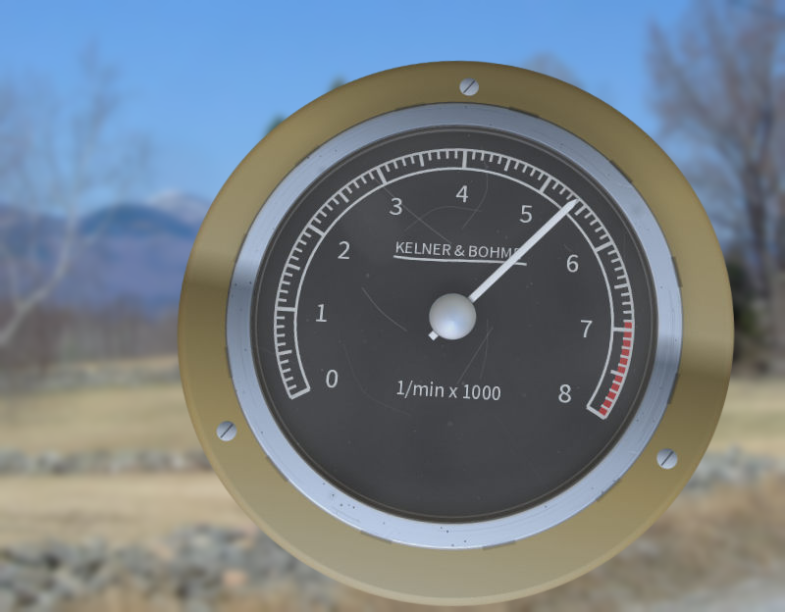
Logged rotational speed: 5400,rpm
